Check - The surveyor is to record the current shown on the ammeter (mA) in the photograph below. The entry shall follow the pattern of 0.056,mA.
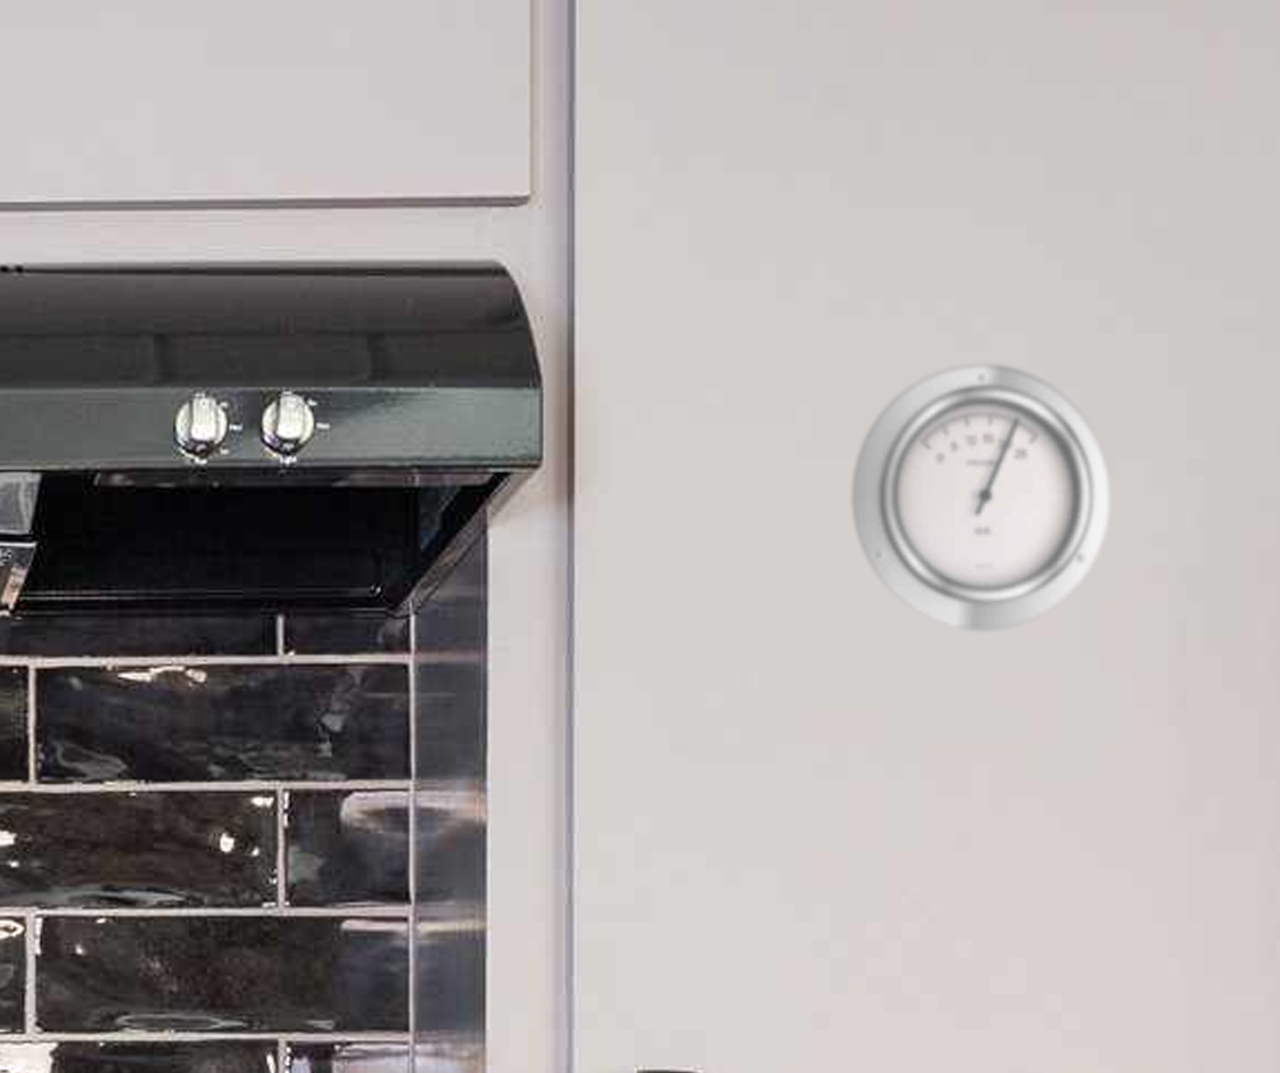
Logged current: 20,mA
